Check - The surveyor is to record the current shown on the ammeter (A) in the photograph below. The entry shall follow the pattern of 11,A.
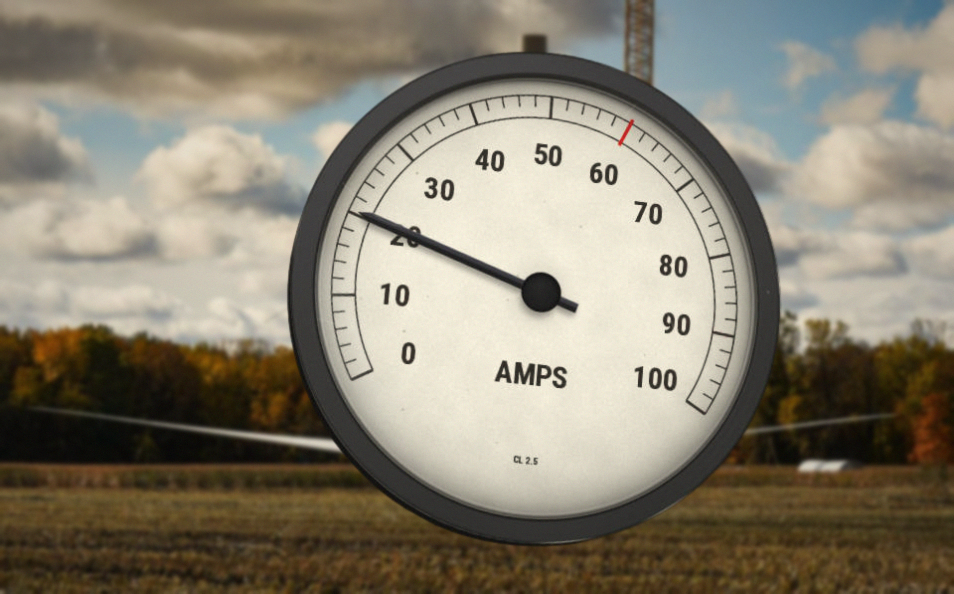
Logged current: 20,A
